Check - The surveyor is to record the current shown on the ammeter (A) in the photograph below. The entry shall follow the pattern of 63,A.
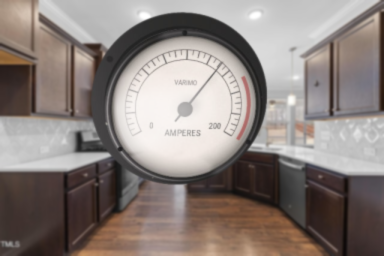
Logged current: 130,A
